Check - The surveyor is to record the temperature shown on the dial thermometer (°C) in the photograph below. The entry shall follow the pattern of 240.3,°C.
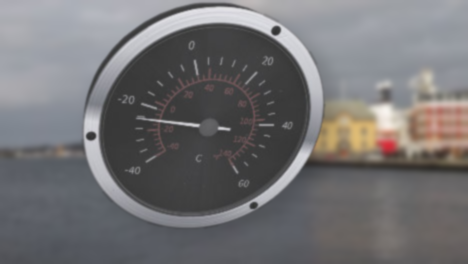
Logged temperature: -24,°C
